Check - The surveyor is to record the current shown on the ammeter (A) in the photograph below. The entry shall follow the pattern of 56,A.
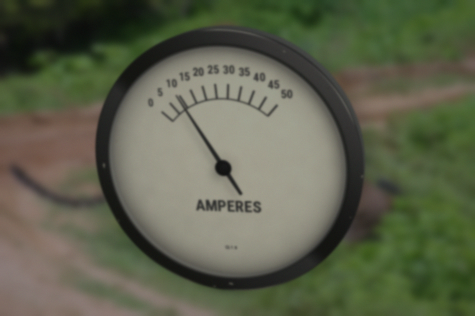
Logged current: 10,A
